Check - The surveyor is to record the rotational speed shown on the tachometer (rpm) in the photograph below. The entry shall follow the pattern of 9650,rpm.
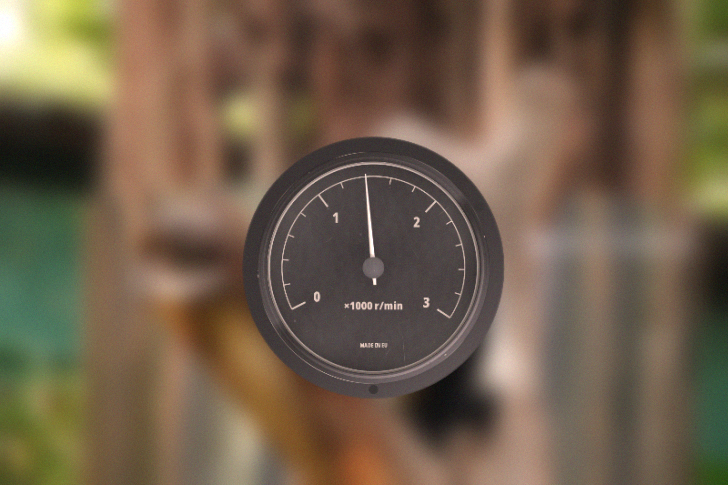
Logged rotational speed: 1400,rpm
